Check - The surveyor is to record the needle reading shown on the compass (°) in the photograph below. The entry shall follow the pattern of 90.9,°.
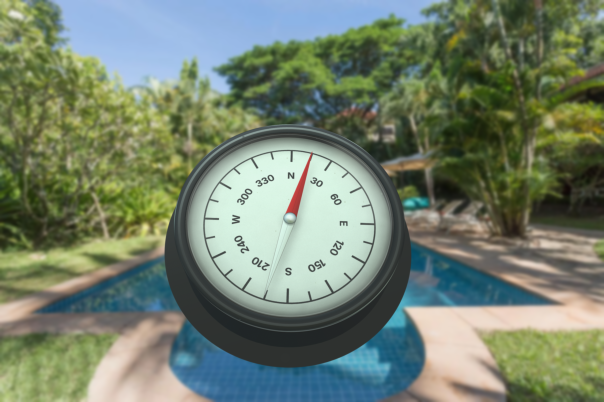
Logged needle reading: 15,°
